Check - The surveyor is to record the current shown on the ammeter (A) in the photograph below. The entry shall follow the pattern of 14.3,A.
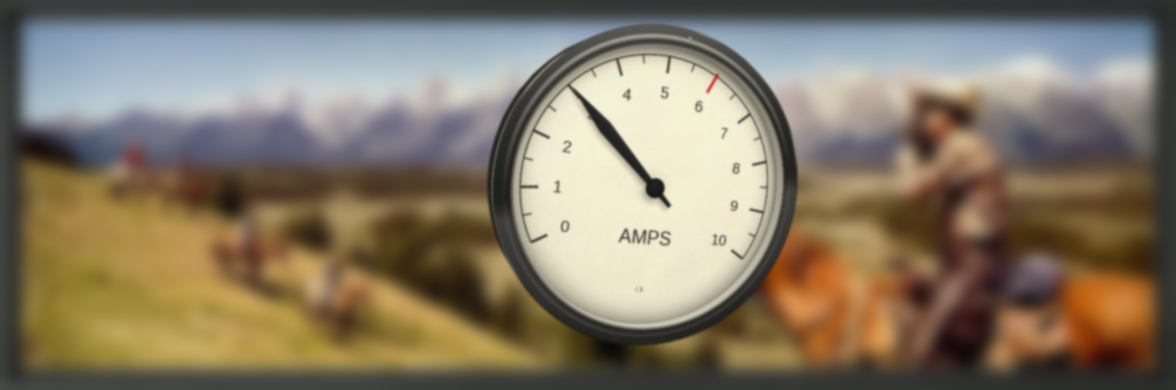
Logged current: 3,A
